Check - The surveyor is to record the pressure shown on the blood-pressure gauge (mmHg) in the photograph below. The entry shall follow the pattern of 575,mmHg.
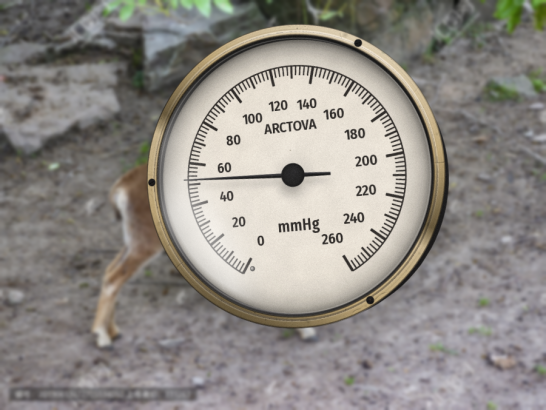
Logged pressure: 52,mmHg
